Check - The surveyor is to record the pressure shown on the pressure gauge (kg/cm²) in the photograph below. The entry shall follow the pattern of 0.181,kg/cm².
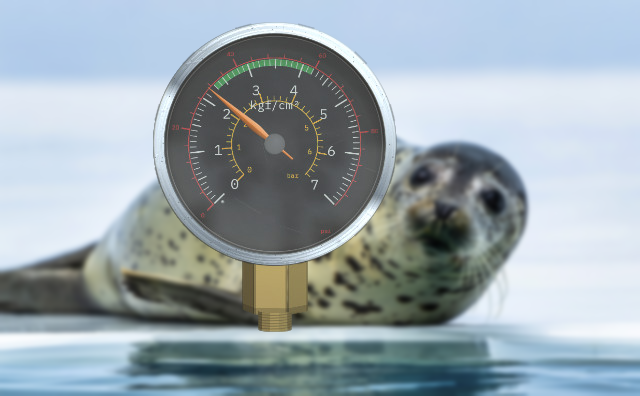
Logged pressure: 2.2,kg/cm²
